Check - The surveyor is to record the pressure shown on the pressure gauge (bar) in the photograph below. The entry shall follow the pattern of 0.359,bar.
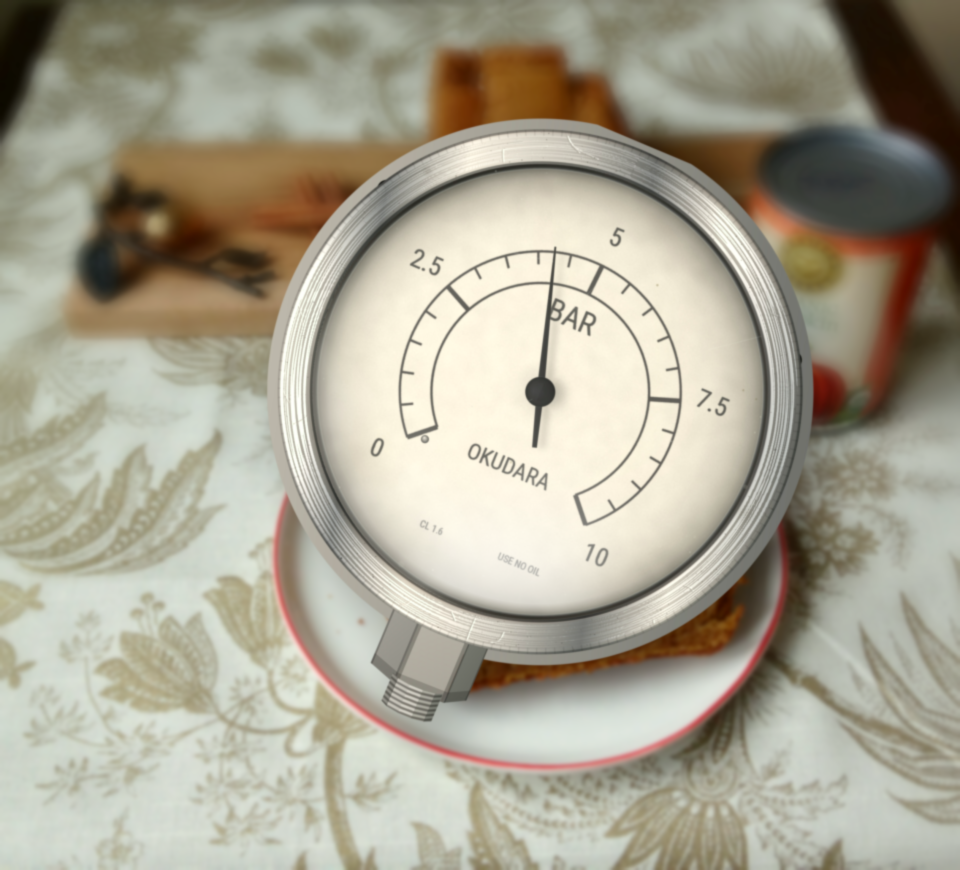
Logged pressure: 4.25,bar
